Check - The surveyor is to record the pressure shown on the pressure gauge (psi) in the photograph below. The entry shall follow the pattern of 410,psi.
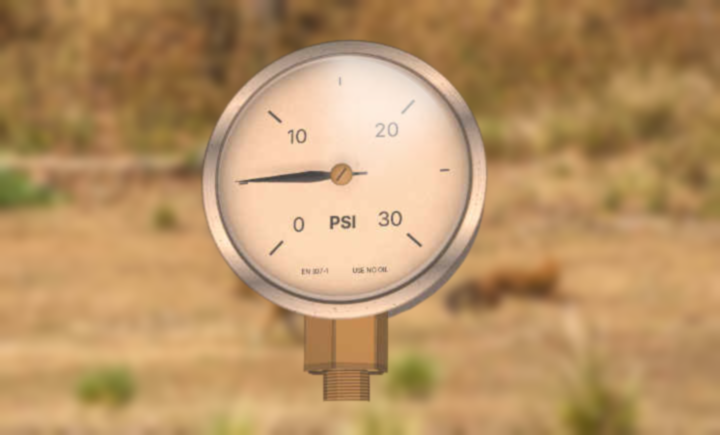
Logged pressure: 5,psi
